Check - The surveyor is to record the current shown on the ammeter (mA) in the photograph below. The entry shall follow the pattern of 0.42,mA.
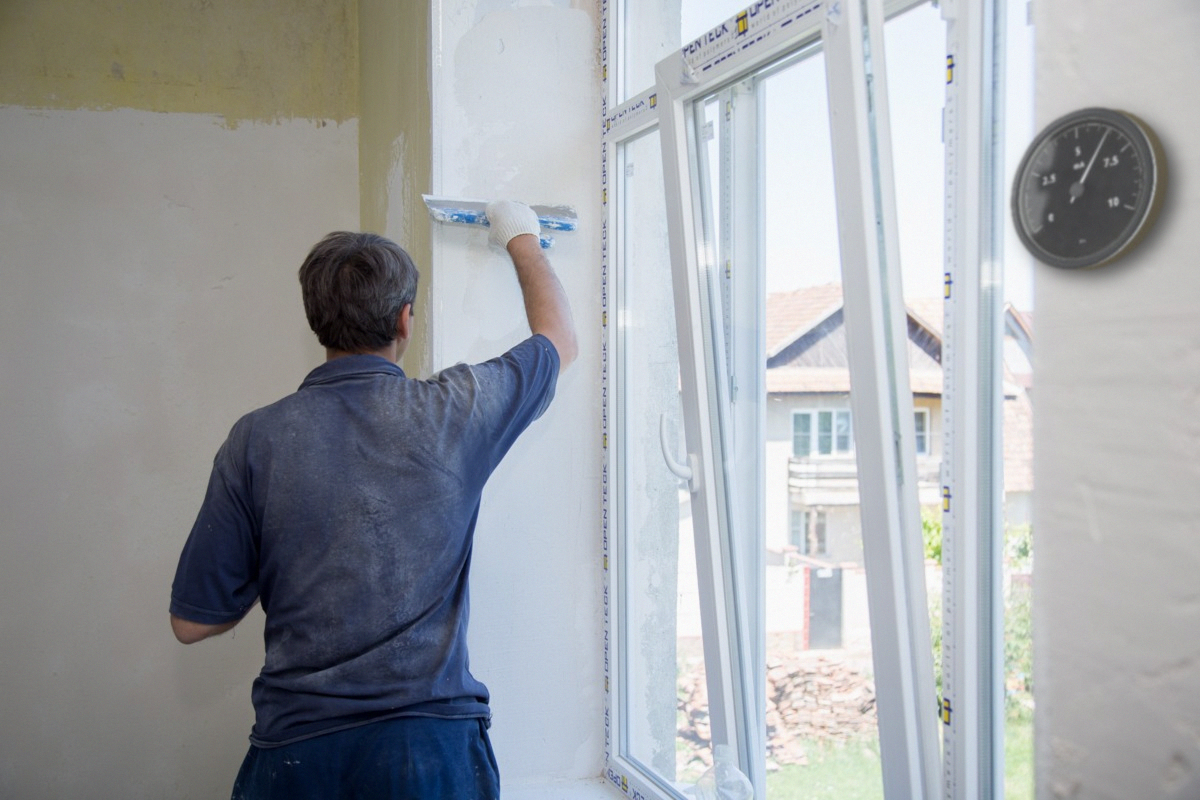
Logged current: 6.5,mA
